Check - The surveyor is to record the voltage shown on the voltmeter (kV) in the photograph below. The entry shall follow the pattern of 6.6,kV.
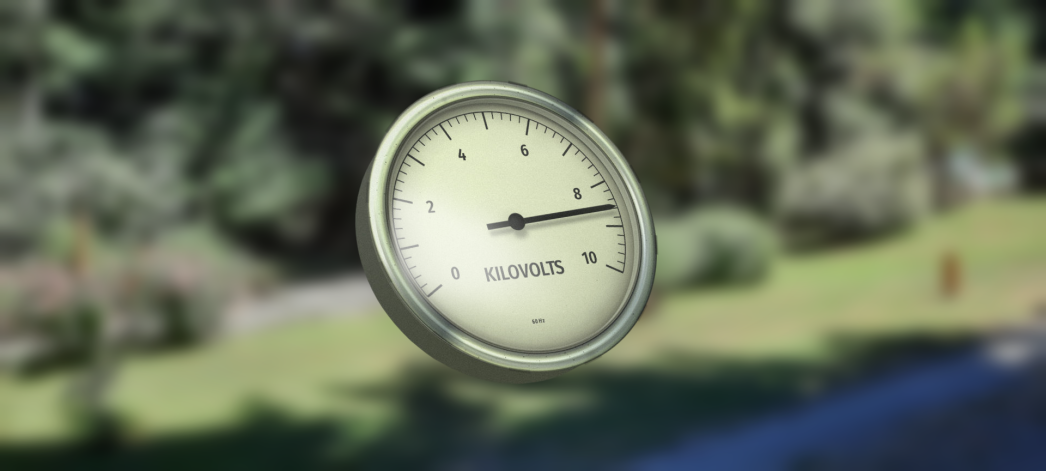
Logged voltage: 8.6,kV
